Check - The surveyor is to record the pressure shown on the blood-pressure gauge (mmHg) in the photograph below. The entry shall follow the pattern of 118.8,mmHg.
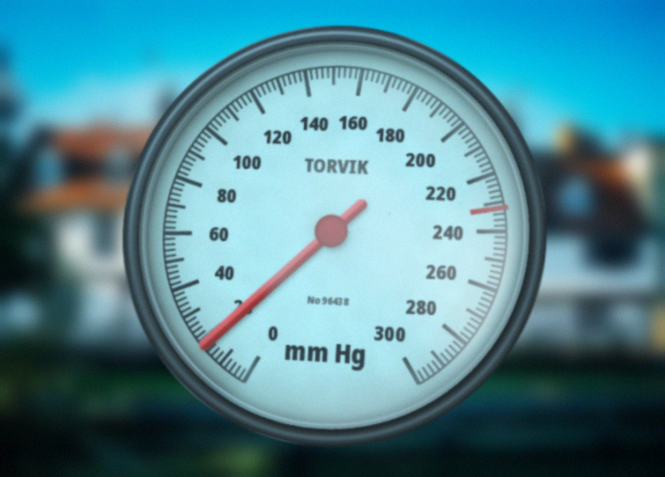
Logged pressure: 18,mmHg
